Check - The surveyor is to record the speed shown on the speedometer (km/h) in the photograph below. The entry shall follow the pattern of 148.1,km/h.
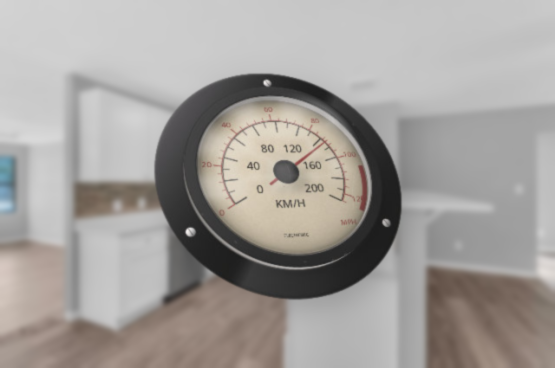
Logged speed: 145,km/h
